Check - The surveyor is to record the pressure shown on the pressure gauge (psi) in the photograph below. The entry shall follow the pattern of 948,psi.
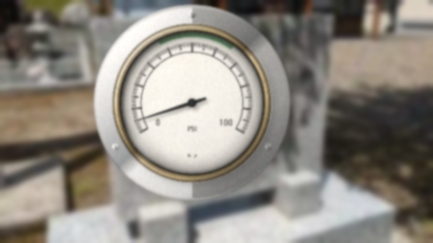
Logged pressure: 5,psi
